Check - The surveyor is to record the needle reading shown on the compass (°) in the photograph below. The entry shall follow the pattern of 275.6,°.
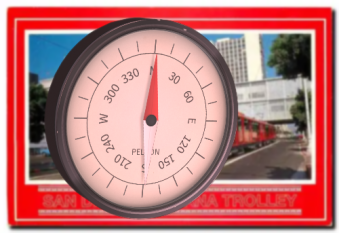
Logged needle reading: 0,°
